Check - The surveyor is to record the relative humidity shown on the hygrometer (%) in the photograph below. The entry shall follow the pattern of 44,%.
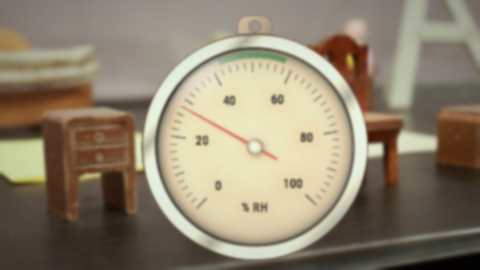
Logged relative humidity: 28,%
